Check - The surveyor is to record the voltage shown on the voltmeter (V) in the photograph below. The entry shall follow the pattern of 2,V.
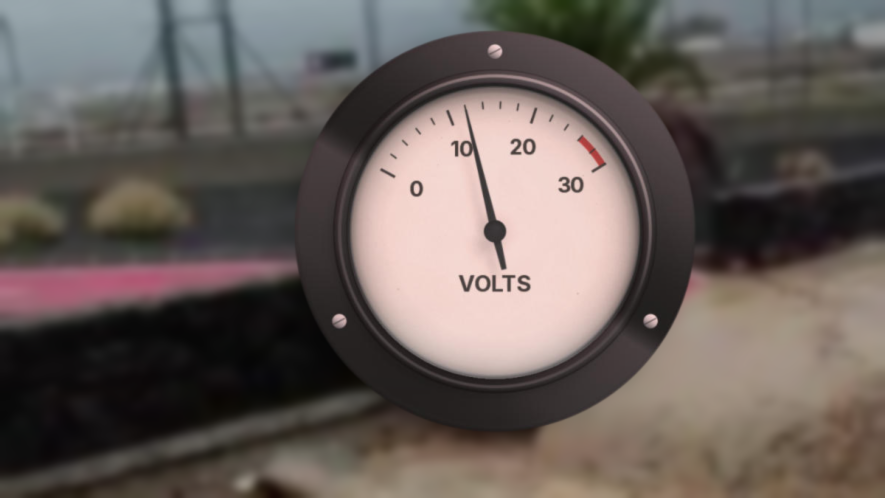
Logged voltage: 12,V
